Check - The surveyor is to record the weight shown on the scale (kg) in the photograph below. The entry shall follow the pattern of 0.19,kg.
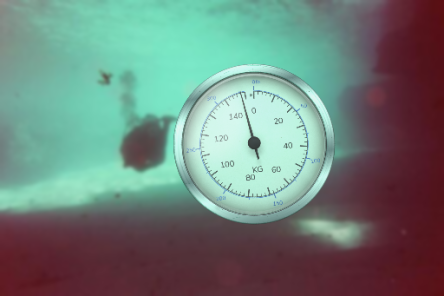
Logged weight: 148,kg
